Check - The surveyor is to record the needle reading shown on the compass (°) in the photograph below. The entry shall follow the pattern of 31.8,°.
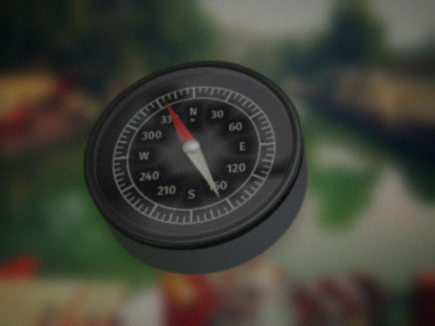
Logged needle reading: 335,°
